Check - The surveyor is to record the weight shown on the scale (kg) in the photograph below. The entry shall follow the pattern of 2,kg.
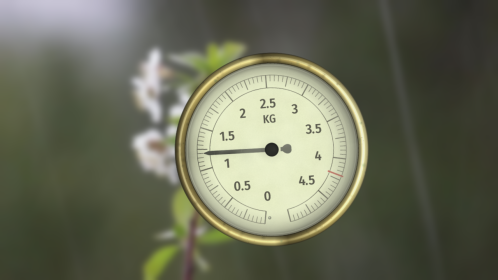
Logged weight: 1.2,kg
